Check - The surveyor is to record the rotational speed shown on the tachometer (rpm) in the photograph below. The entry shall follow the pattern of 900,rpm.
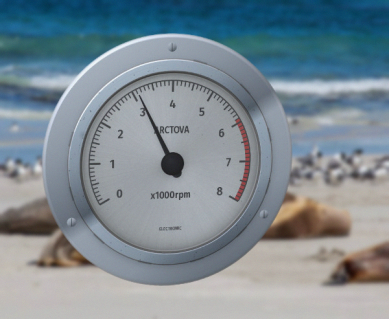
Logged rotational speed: 3100,rpm
